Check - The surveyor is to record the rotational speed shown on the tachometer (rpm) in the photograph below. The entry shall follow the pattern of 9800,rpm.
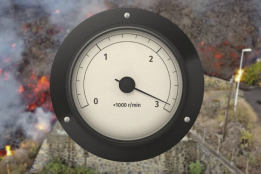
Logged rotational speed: 2900,rpm
